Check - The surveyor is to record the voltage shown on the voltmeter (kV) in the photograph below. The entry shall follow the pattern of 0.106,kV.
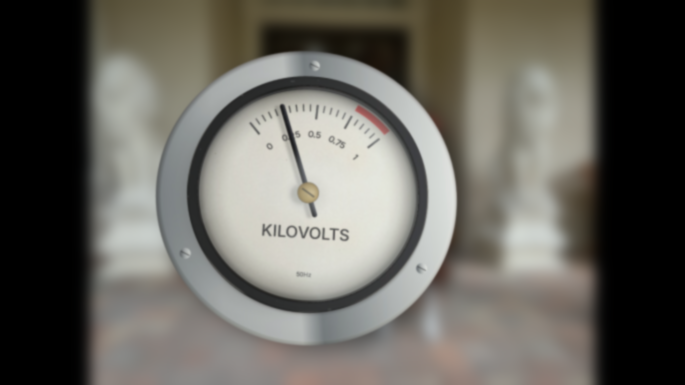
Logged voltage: 0.25,kV
